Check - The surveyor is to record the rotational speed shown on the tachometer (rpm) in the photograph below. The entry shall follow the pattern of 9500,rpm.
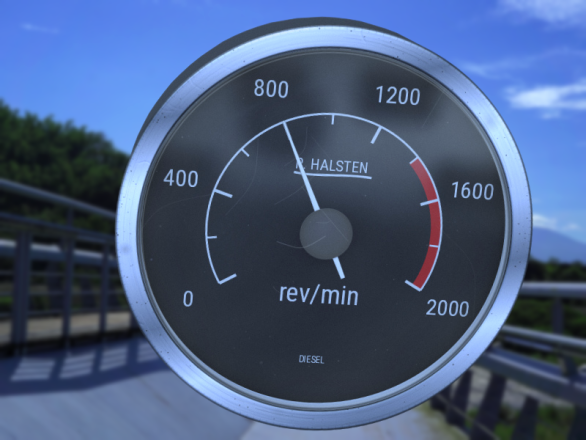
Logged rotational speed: 800,rpm
